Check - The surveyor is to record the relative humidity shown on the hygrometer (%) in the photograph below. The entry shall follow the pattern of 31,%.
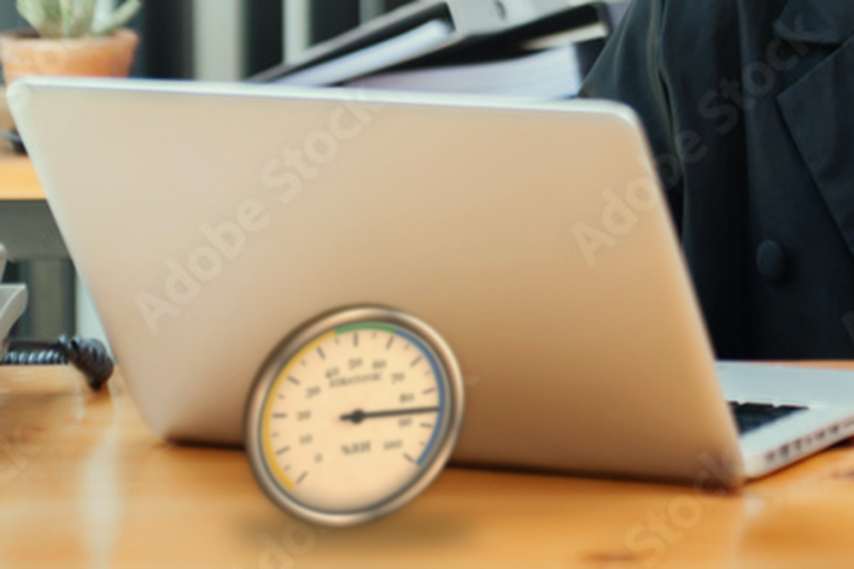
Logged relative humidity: 85,%
